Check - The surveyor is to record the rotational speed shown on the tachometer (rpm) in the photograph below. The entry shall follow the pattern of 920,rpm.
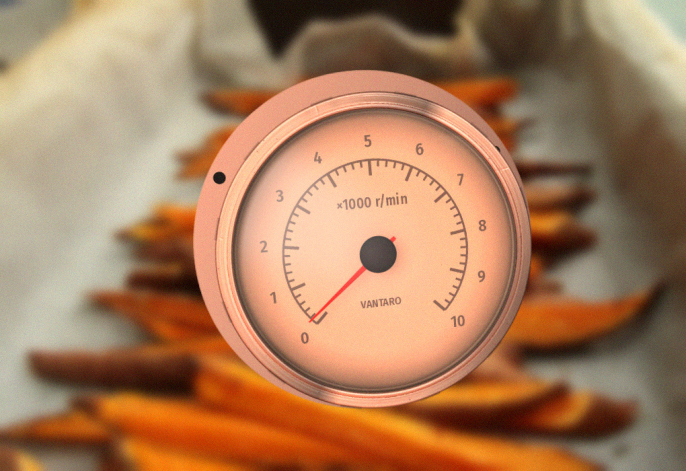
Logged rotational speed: 200,rpm
